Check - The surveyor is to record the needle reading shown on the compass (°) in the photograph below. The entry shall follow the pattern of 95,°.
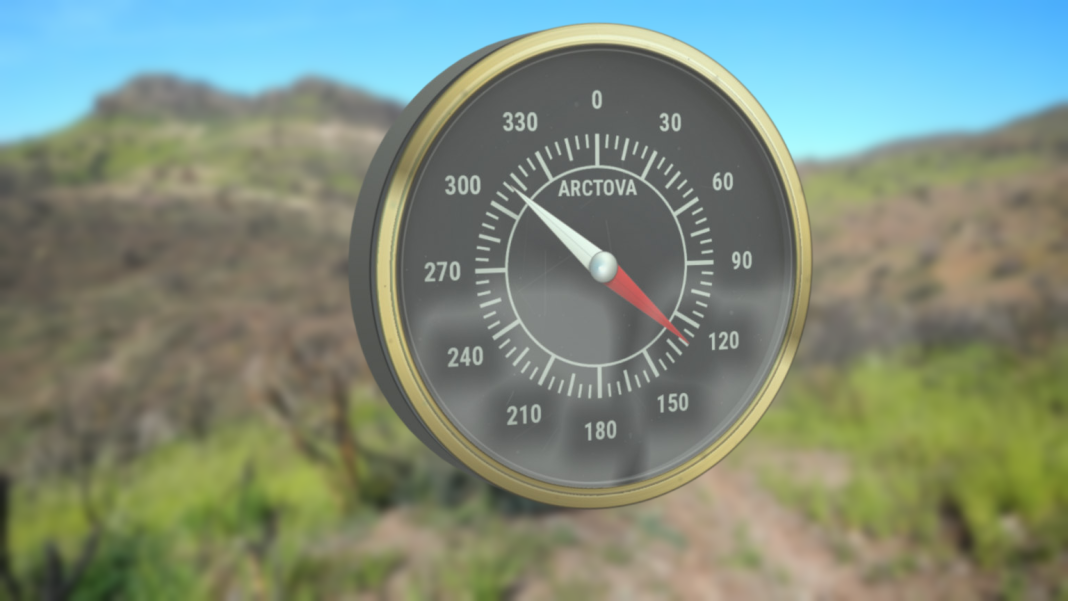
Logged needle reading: 130,°
